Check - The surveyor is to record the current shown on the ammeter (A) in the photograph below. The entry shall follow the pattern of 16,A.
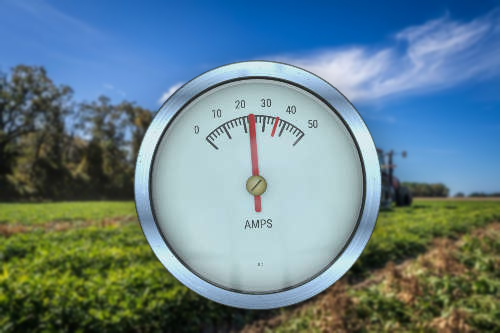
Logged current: 24,A
